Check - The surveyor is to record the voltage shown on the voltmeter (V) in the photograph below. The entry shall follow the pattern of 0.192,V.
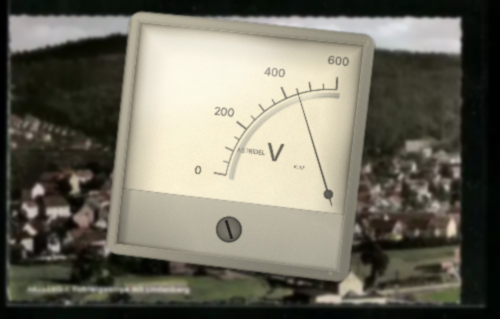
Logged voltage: 450,V
